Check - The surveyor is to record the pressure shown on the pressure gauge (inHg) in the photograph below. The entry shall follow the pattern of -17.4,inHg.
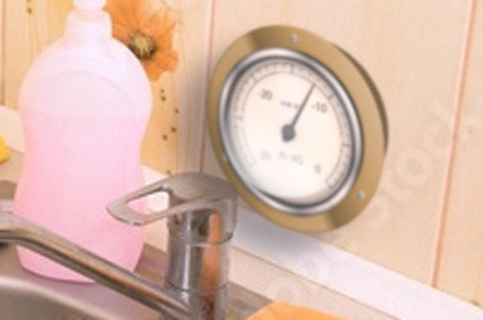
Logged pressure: -12,inHg
